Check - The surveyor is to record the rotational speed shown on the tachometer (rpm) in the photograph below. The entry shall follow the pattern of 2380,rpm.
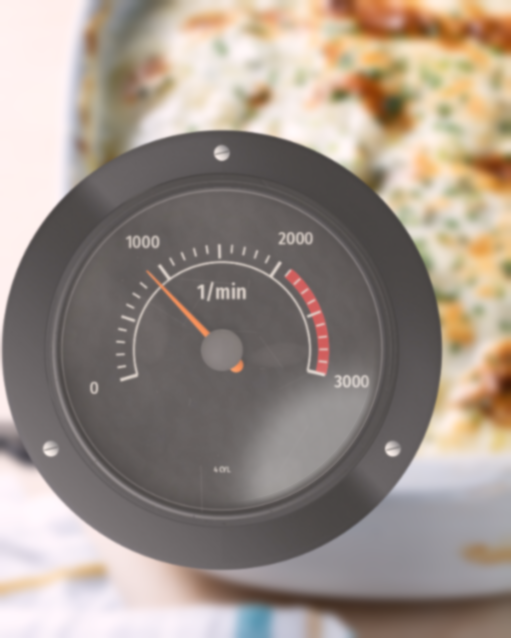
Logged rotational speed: 900,rpm
